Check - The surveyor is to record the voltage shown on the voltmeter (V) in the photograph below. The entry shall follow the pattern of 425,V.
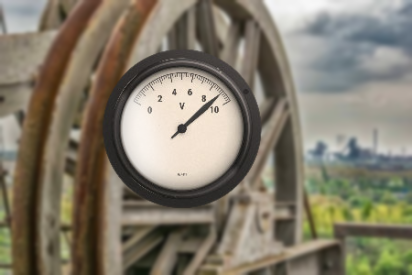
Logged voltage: 9,V
